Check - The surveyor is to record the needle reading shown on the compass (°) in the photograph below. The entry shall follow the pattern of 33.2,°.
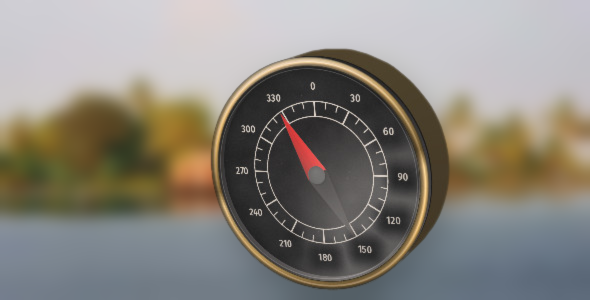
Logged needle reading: 330,°
